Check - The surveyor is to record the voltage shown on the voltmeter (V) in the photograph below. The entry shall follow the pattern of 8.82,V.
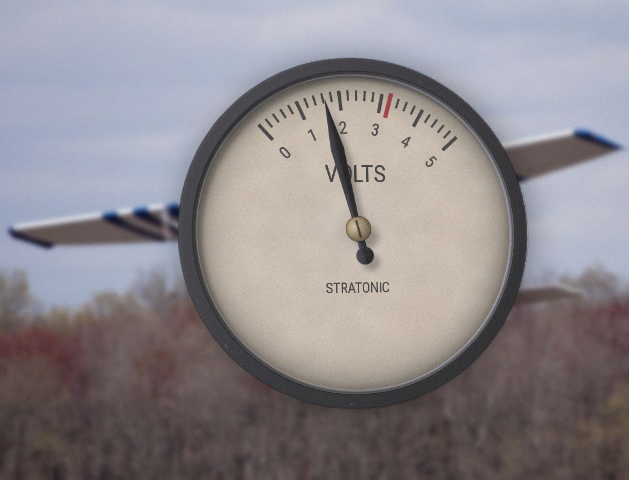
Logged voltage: 1.6,V
